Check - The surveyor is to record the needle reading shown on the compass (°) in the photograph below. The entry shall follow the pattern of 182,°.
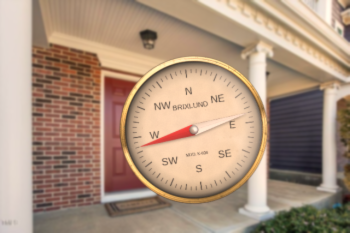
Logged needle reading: 260,°
